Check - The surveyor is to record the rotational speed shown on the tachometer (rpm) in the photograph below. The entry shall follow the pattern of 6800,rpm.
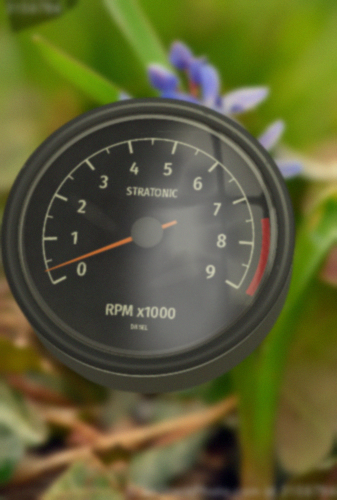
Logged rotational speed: 250,rpm
